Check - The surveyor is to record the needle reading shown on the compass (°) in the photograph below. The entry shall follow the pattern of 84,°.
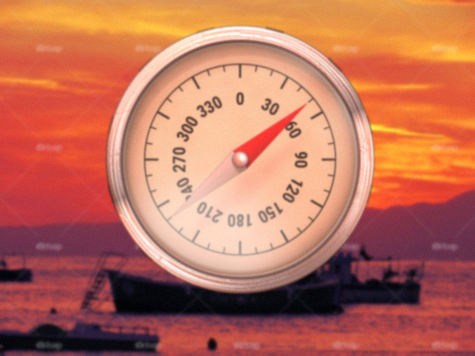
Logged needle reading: 50,°
